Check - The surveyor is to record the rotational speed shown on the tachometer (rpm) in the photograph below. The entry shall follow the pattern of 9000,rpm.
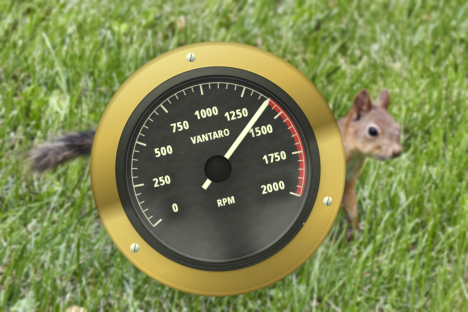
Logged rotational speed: 1400,rpm
